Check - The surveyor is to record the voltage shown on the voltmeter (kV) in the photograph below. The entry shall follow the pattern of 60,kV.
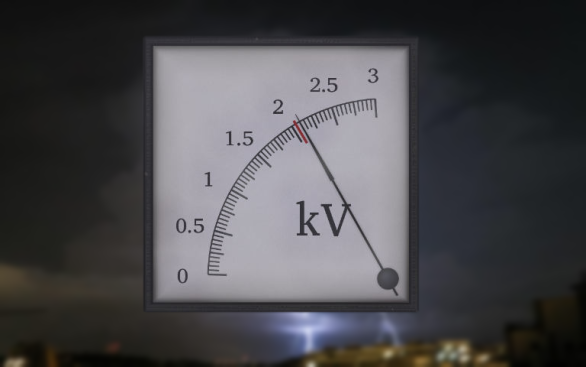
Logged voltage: 2.1,kV
